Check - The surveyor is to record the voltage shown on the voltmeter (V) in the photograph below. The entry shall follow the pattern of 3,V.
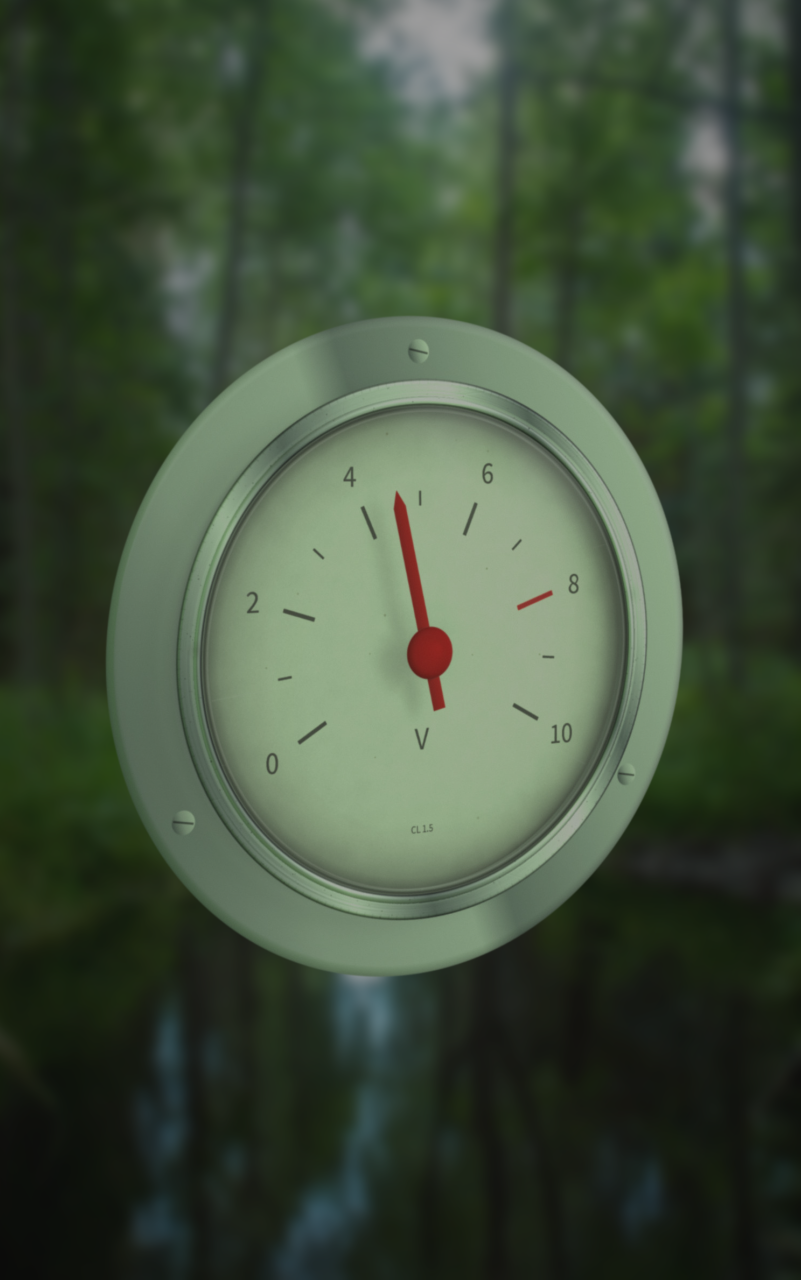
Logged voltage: 4.5,V
